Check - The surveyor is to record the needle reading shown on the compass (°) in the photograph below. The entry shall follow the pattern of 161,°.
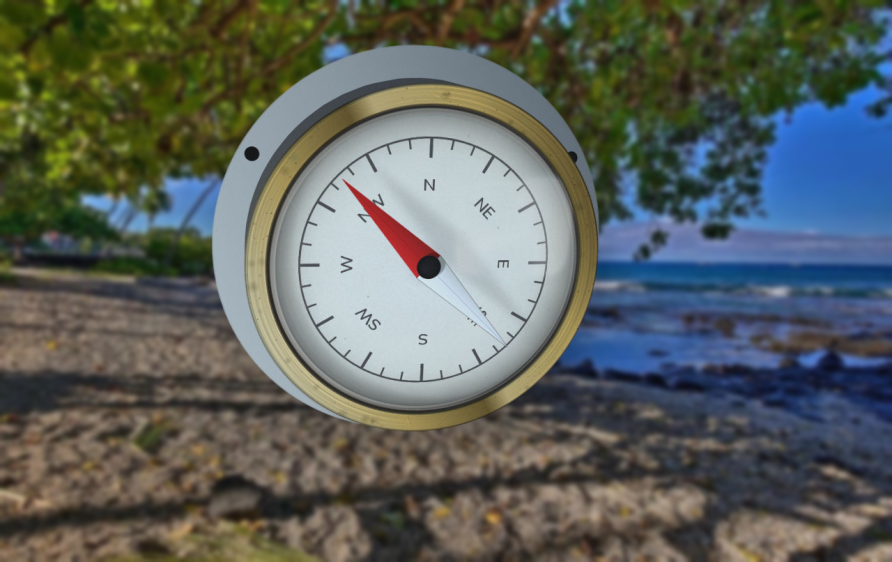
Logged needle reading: 315,°
